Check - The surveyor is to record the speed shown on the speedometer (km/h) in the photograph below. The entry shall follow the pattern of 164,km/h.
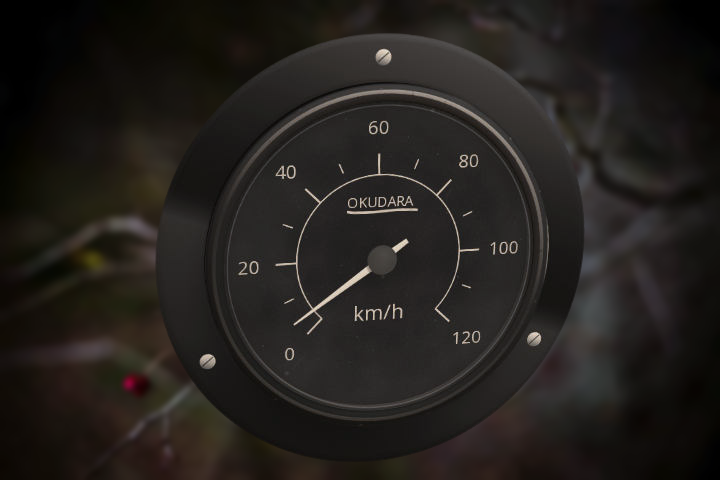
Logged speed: 5,km/h
